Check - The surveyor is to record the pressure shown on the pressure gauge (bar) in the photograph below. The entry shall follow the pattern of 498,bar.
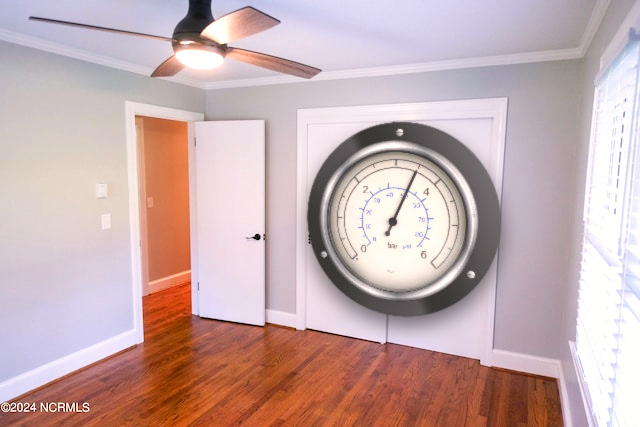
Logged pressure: 3.5,bar
